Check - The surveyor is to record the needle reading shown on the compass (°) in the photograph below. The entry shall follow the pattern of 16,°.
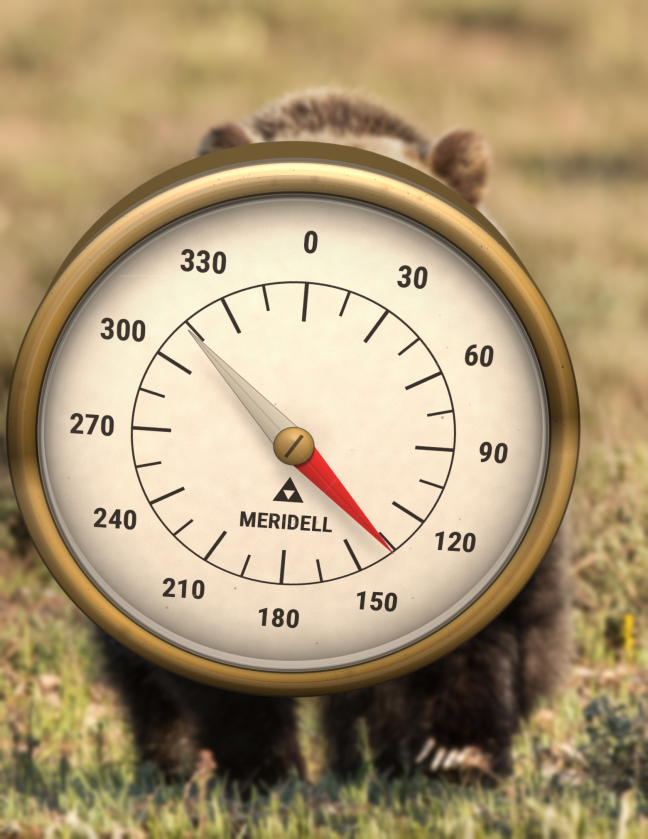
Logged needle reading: 135,°
